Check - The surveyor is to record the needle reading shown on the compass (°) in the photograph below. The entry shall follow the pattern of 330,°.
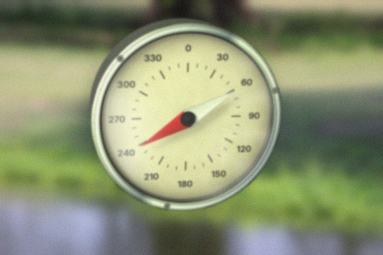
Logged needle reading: 240,°
